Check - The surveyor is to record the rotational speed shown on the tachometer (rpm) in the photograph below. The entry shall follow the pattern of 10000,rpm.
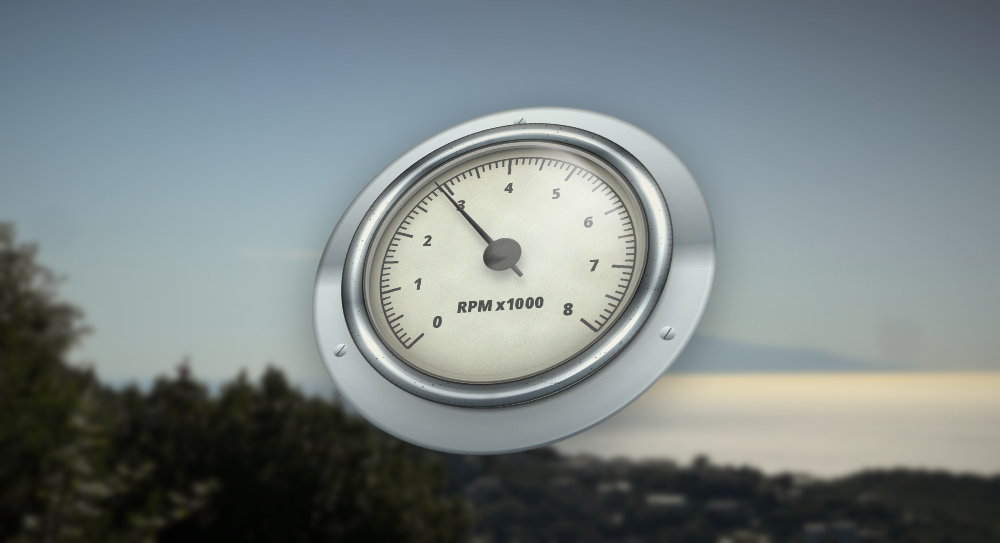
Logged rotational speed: 2900,rpm
